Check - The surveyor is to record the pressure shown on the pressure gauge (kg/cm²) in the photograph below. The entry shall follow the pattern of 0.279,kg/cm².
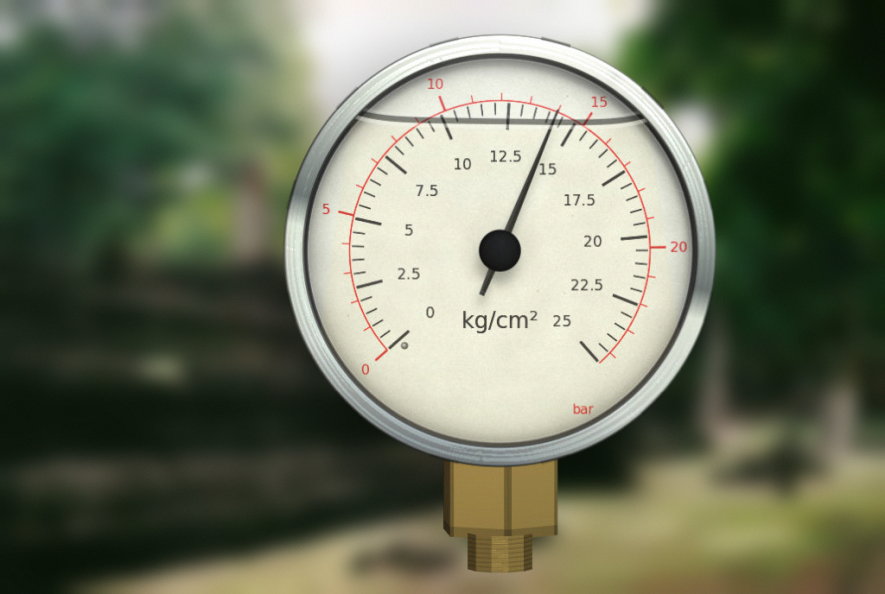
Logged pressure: 14.25,kg/cm²
